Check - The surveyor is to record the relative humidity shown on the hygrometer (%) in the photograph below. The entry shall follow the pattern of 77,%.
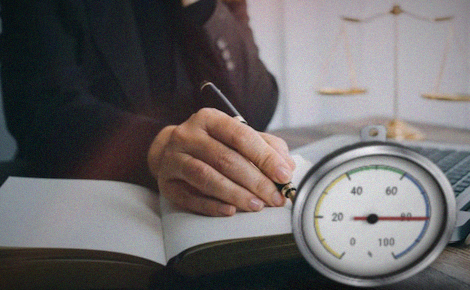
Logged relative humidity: 80,%
